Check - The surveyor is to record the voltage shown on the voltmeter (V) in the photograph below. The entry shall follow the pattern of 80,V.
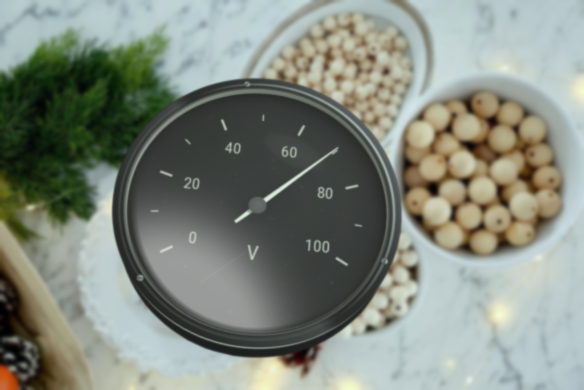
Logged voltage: 70,V
